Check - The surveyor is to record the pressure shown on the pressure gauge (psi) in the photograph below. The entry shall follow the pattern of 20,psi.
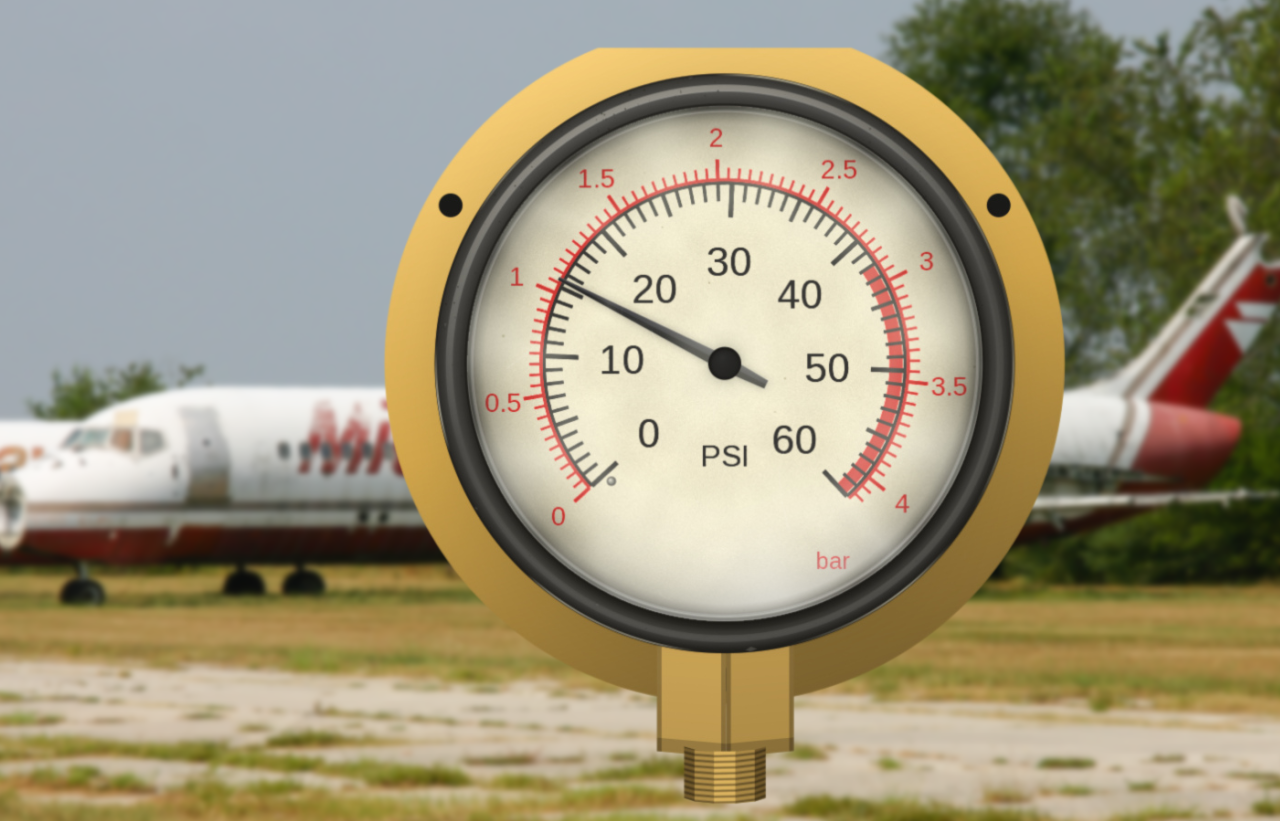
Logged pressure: 15.5,psi
